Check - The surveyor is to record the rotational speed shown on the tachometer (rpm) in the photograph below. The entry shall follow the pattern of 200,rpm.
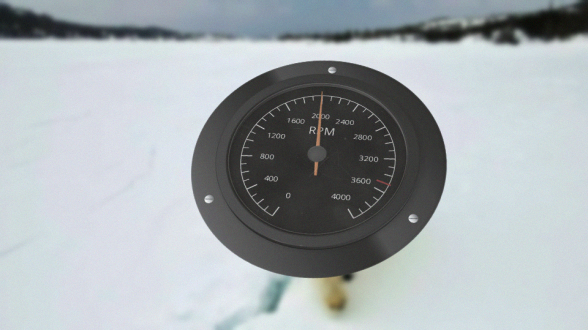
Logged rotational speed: 2000,rpm
